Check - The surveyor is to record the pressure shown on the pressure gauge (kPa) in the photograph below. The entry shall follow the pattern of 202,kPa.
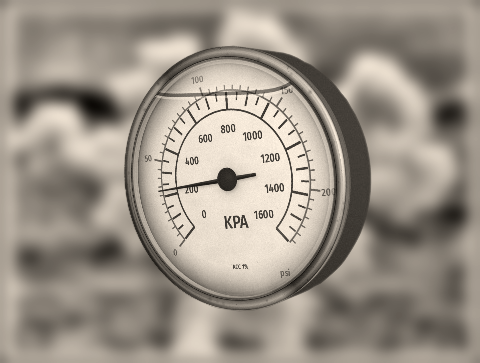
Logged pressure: 225,kPa
